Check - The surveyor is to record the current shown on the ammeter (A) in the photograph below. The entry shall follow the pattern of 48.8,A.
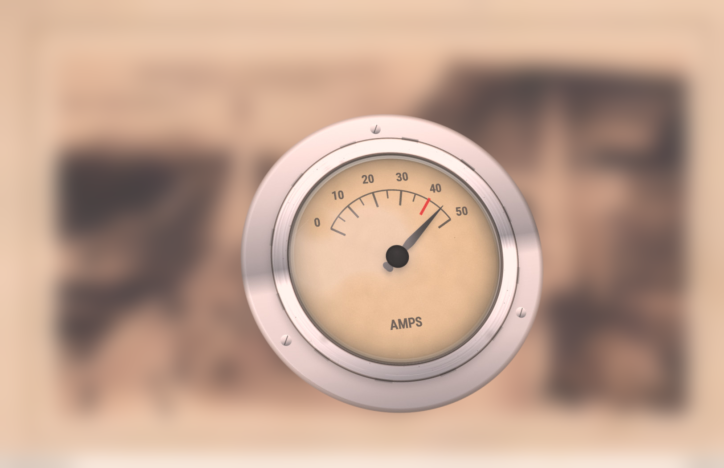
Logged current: 45,A
